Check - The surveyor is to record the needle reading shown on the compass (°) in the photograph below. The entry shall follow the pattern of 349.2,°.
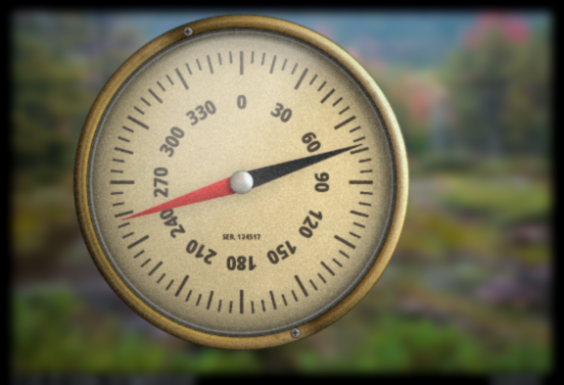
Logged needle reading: 252.5,°
